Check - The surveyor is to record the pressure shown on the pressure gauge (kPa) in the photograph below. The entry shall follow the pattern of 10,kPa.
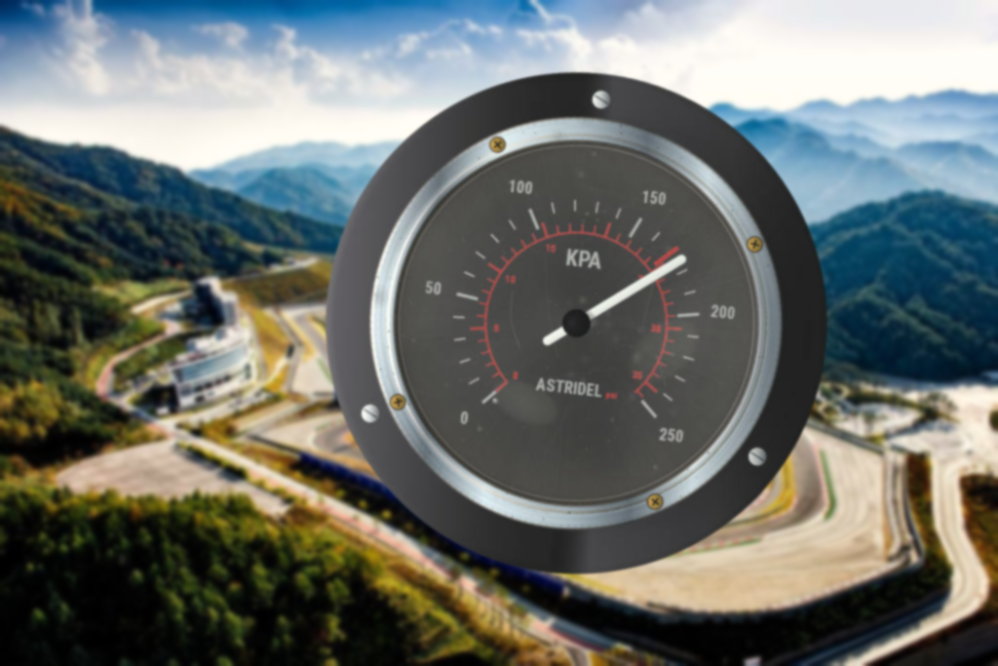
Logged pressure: 175,kPa
